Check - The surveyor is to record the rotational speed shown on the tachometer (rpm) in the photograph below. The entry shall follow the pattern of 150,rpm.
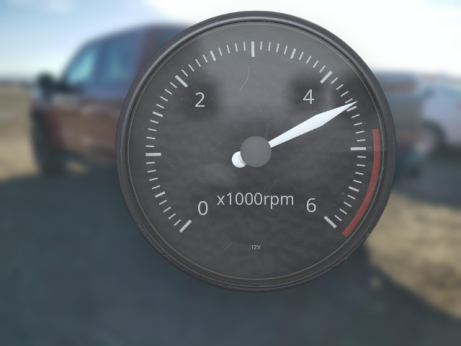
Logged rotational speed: 4450,rpm
